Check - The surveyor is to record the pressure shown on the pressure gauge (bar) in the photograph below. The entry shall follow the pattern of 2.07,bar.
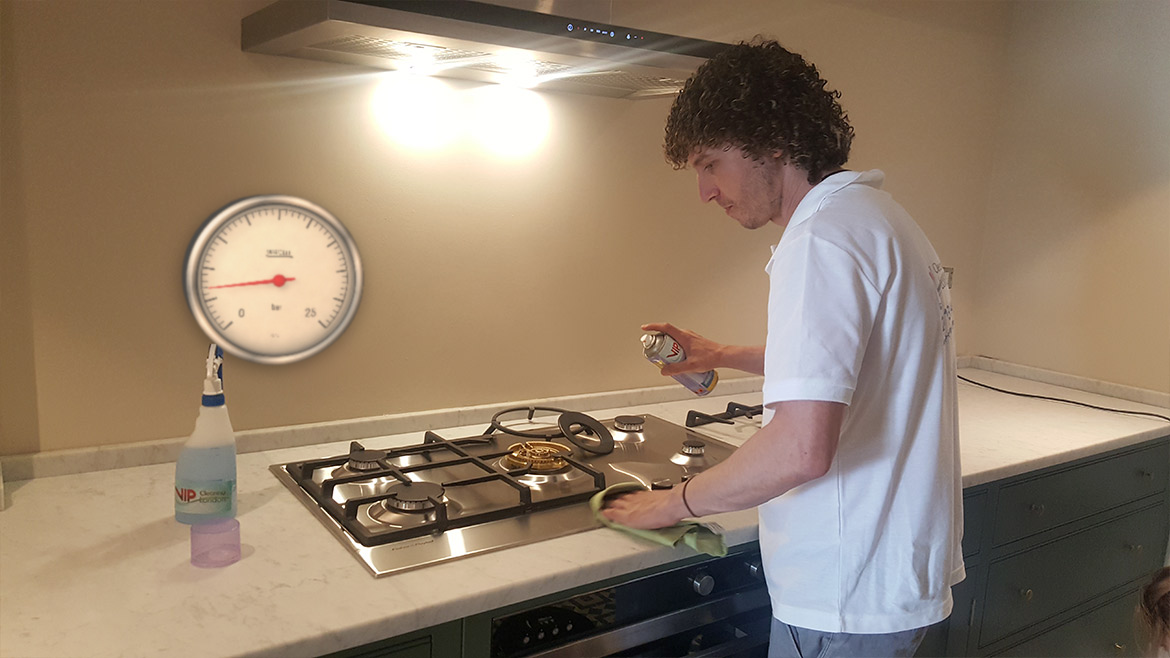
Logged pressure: 3.5,bar
